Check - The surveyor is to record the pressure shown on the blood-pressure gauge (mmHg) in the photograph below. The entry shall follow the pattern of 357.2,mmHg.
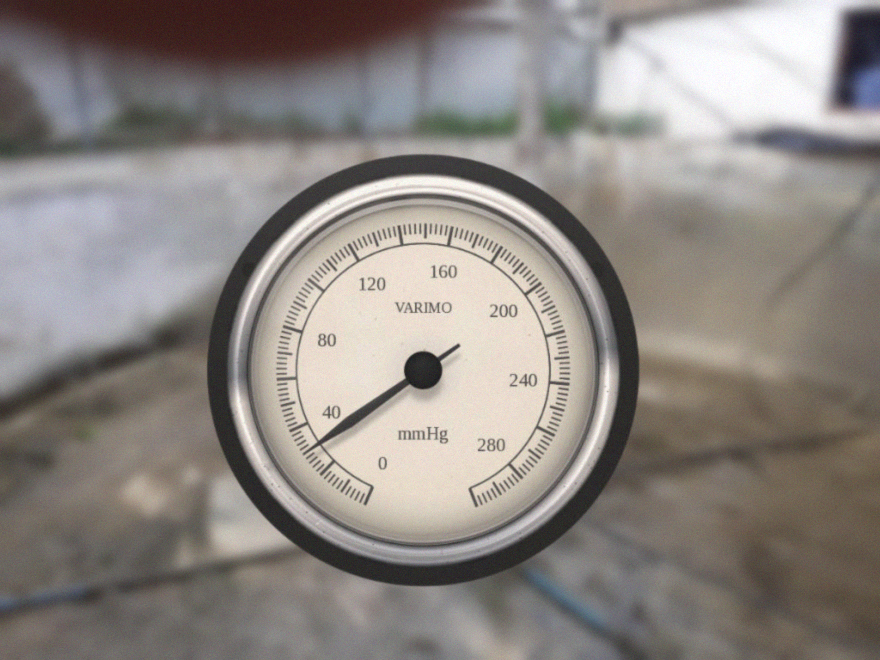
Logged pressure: 30,mmHg
